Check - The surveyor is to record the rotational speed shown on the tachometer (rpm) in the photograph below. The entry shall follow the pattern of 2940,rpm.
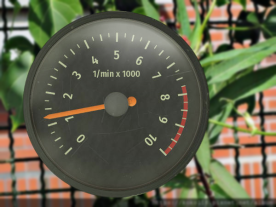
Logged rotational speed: 1250,rpm
